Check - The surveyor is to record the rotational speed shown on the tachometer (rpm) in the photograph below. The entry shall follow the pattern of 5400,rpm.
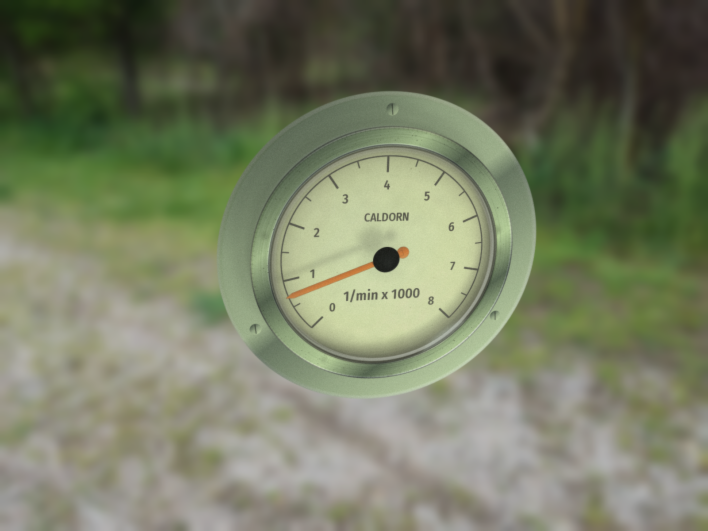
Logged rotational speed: 750,rpm
